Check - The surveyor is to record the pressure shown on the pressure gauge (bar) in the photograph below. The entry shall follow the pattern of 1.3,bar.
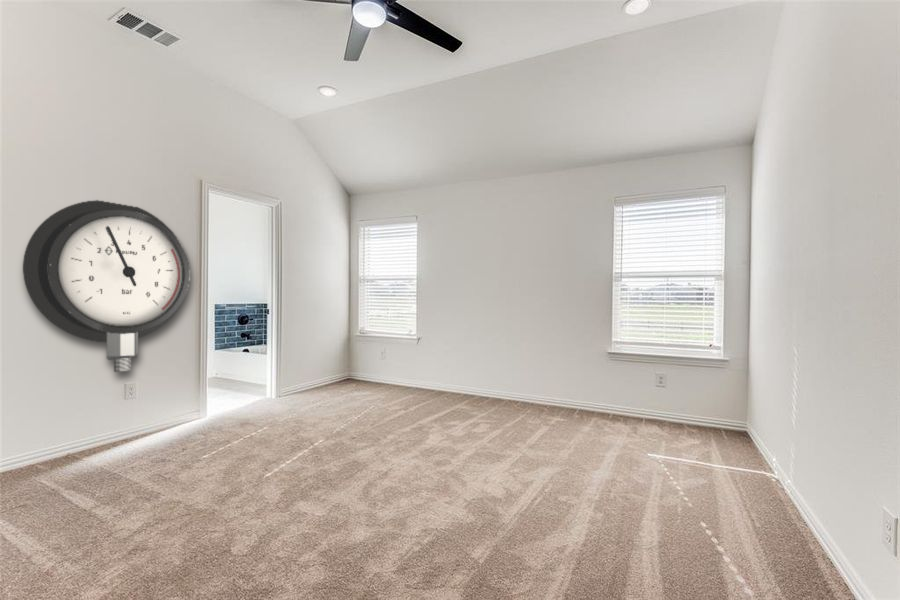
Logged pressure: 3,bar
